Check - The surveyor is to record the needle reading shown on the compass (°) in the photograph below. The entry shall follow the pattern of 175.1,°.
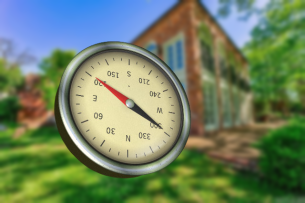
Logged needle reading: 120,°
